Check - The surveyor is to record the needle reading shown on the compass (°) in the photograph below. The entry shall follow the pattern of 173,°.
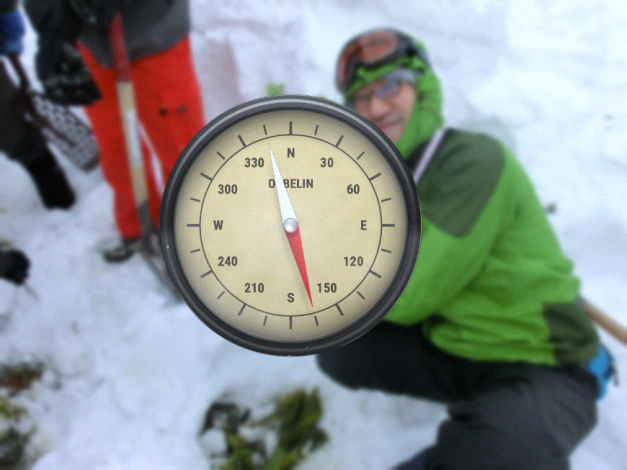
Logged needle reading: 165,°
